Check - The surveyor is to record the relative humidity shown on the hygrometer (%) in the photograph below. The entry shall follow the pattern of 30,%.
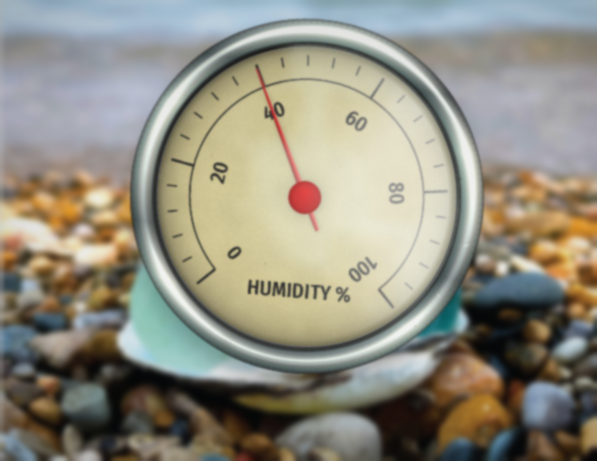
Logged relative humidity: 40,%
